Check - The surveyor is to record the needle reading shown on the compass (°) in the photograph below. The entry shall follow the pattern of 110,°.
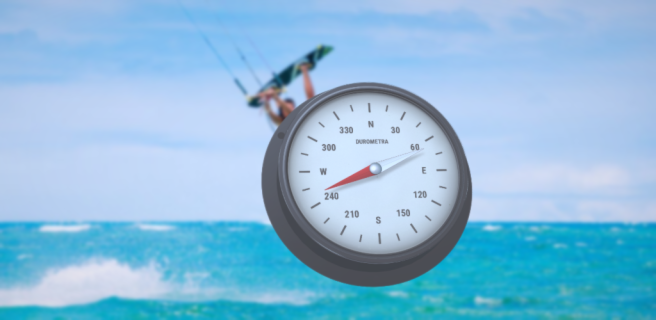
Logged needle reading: 247.5,°
